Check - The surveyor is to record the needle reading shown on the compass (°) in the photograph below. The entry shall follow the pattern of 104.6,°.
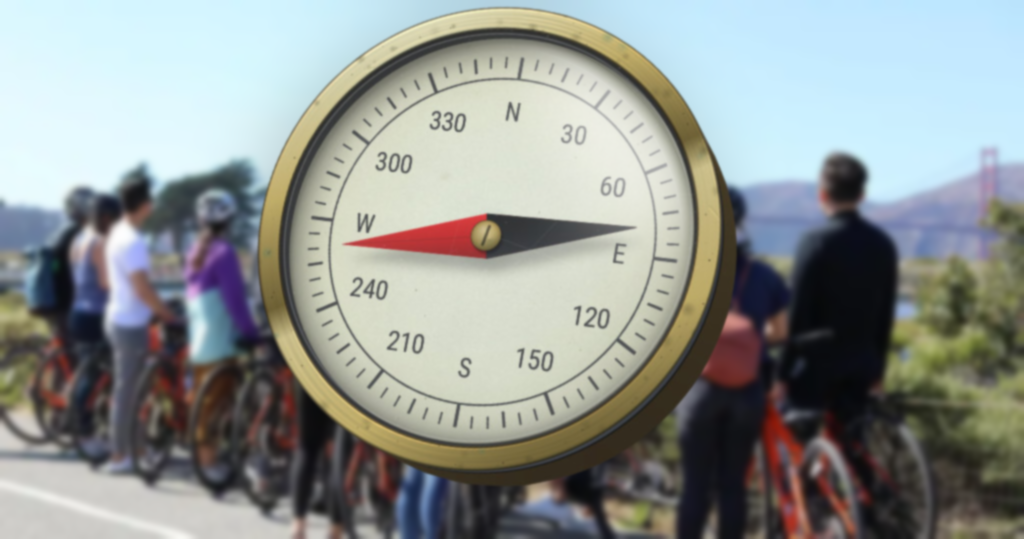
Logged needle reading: 260,°
